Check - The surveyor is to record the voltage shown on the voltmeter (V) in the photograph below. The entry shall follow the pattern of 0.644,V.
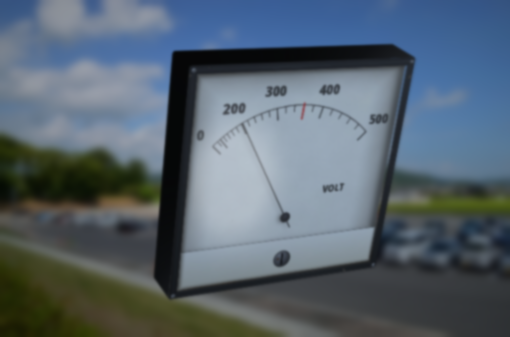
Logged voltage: 200,V
